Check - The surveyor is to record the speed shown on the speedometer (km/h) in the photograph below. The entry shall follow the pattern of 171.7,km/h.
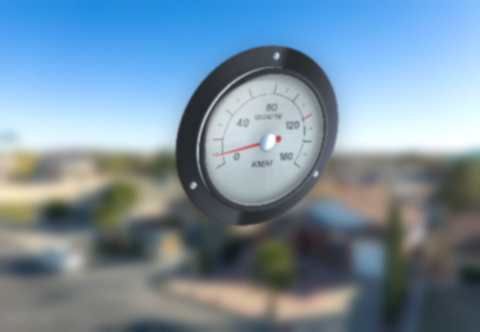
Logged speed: 10,km/h
